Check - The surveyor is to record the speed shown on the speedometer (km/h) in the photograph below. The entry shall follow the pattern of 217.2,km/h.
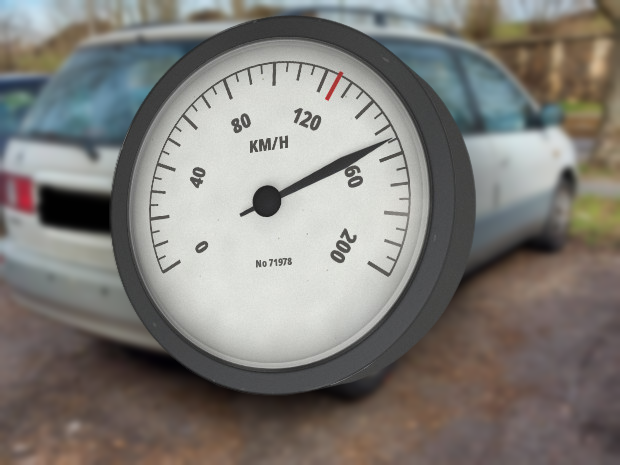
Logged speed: 155,km/h
